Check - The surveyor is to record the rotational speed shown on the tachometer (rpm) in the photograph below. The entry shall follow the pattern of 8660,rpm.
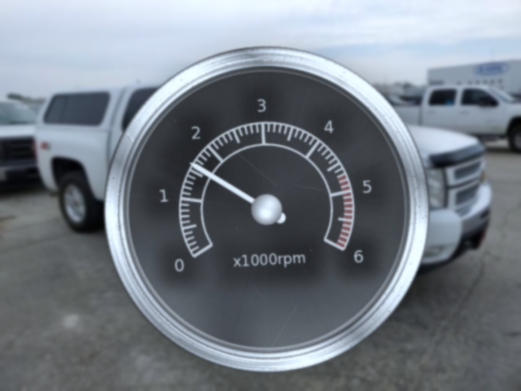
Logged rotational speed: 1600,rpm
